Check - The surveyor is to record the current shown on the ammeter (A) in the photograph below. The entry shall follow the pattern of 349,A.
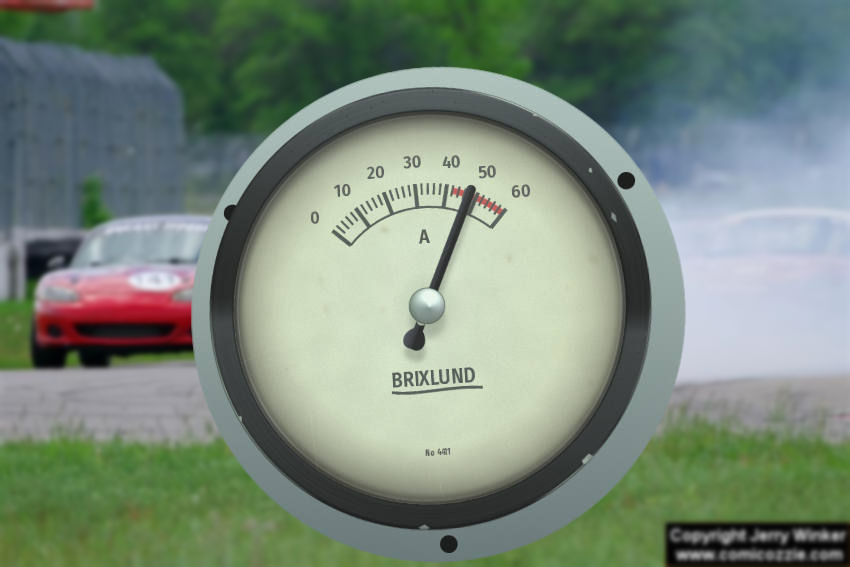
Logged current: 48,A
